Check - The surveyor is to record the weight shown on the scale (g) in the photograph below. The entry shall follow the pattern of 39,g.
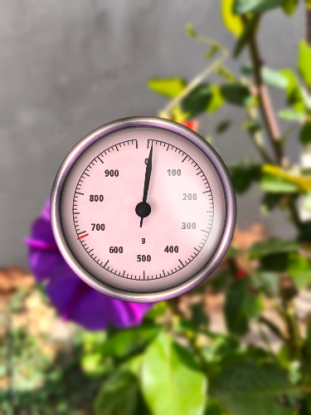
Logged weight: 10,g
